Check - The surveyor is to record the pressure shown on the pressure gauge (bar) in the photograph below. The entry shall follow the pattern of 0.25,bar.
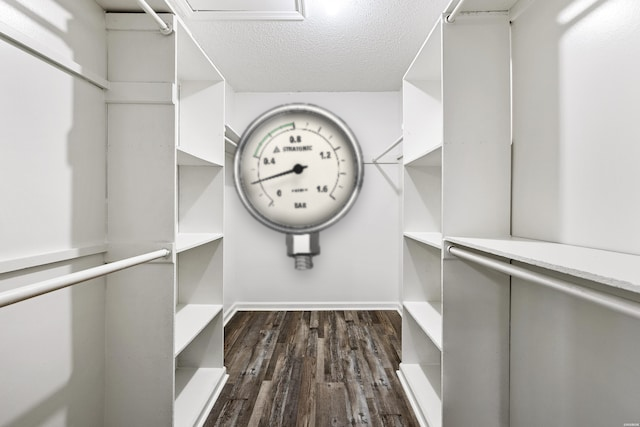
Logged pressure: 0.2,bar
